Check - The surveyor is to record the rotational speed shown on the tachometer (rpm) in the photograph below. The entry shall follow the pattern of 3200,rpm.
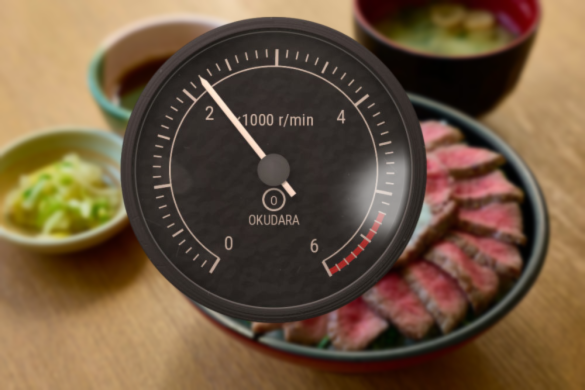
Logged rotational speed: 2200,rpm
